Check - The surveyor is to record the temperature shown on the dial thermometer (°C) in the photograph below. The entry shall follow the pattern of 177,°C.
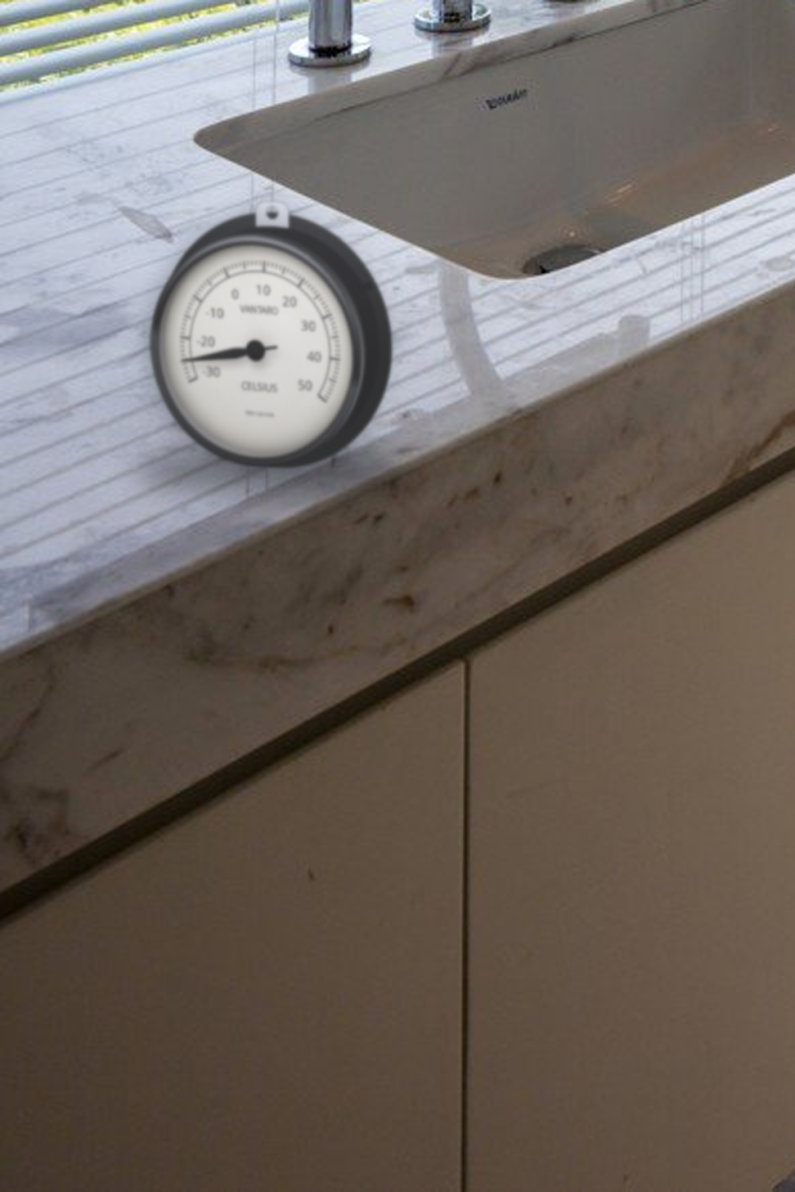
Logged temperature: -25,°C
